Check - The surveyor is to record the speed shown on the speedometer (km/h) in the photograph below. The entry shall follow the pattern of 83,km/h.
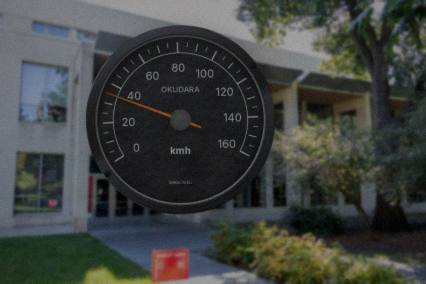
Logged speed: 35,km/h
